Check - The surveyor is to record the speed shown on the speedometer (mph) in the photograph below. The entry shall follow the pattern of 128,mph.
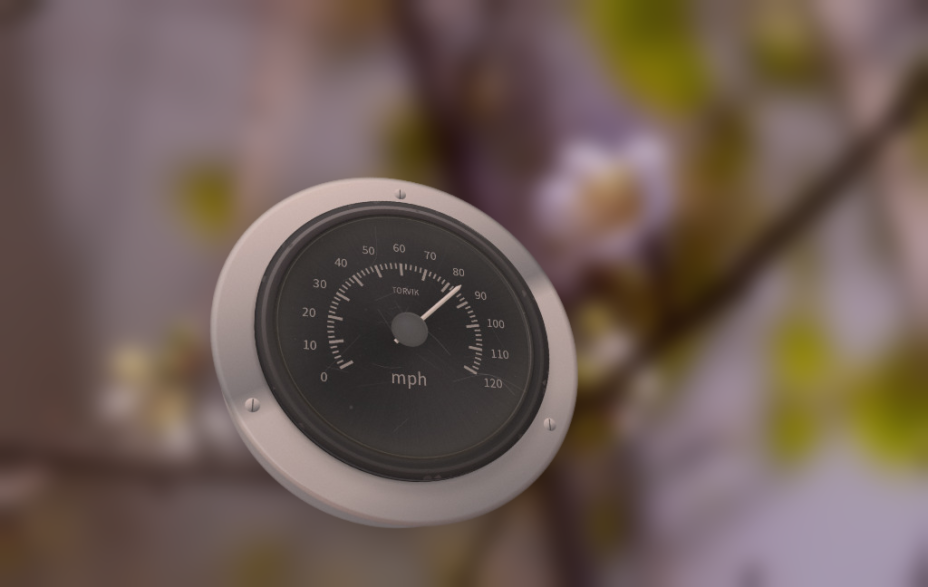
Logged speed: 84,mph
